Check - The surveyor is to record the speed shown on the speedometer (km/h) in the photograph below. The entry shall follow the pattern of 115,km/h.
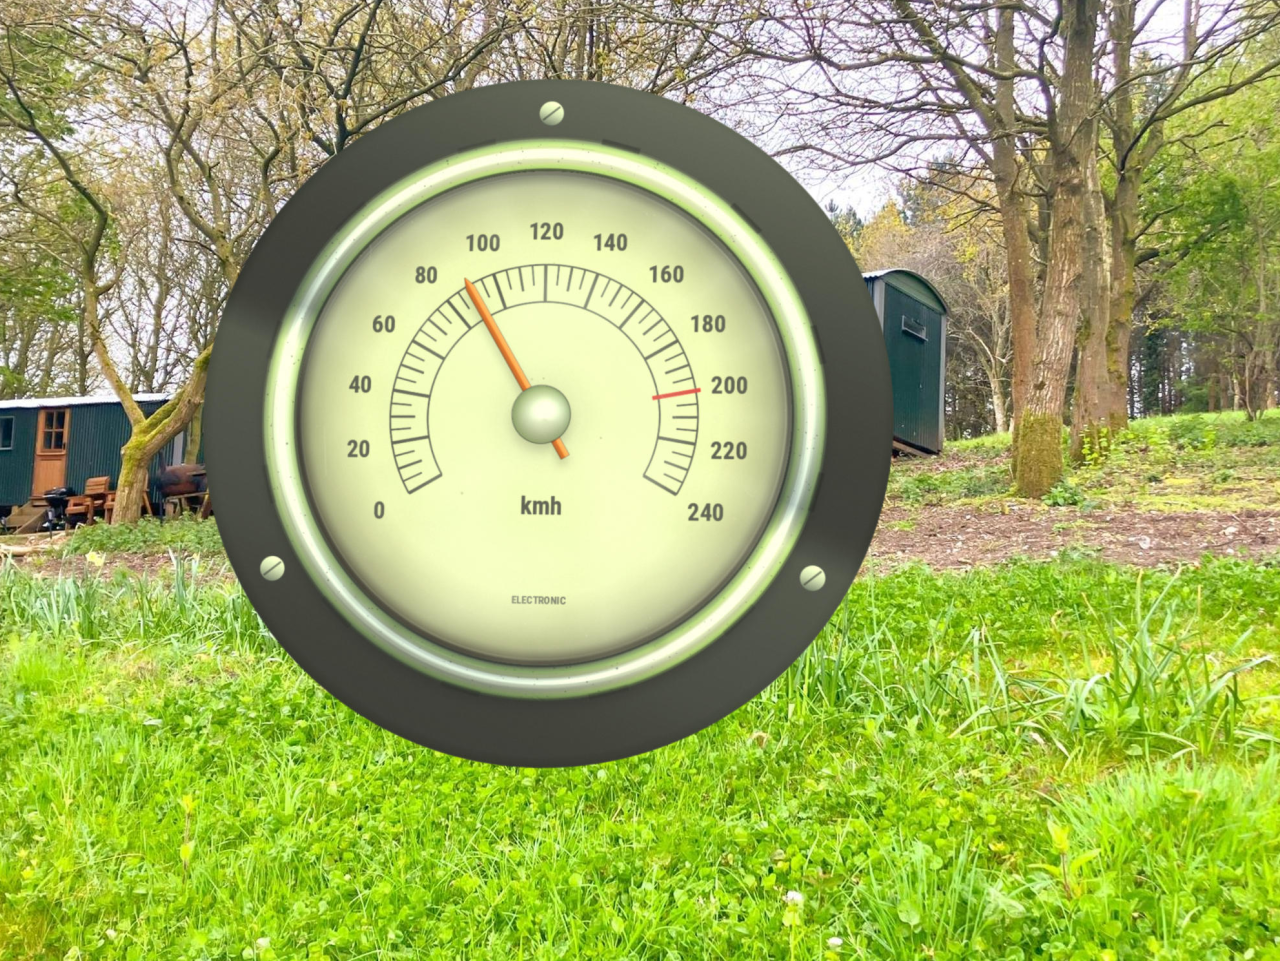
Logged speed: 90,km/h
